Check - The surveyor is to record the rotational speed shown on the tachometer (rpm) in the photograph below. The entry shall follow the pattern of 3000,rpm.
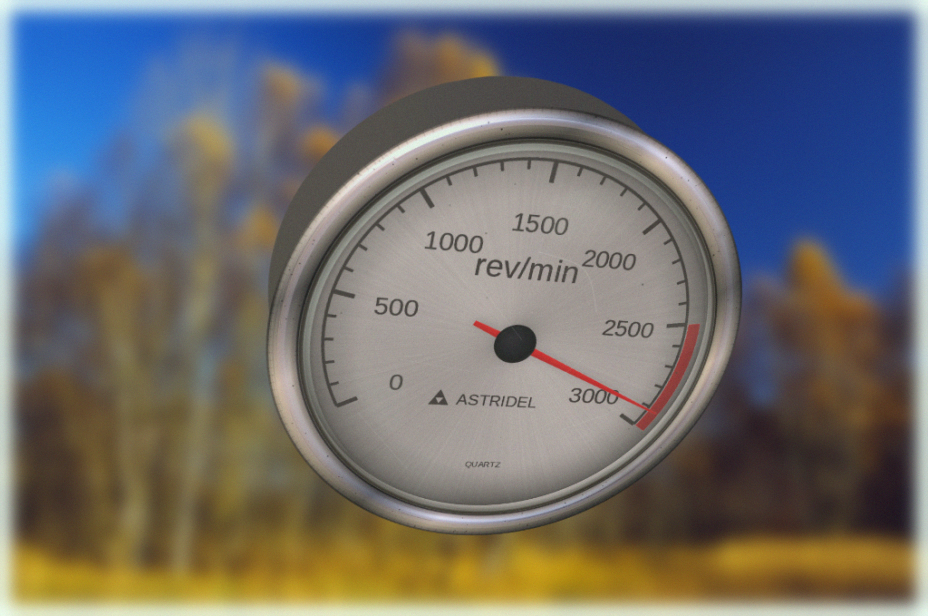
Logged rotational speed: 2900,rpm
